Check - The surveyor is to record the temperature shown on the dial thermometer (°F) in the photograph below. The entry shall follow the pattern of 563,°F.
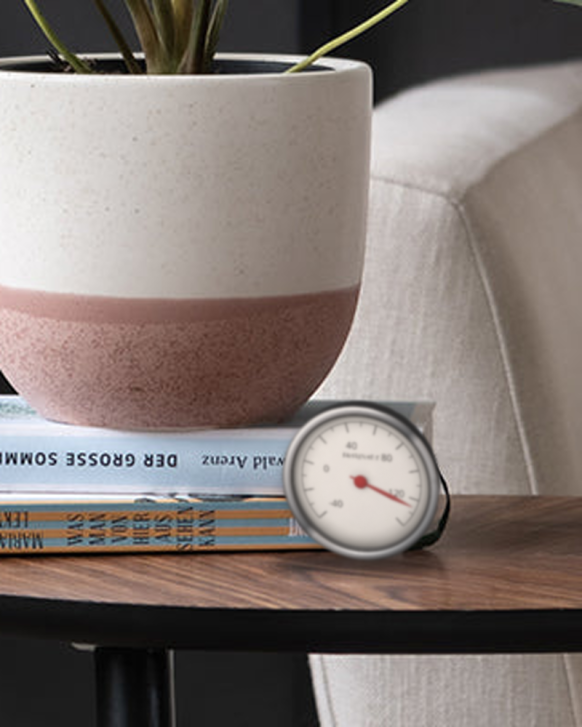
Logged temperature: 125,°F
